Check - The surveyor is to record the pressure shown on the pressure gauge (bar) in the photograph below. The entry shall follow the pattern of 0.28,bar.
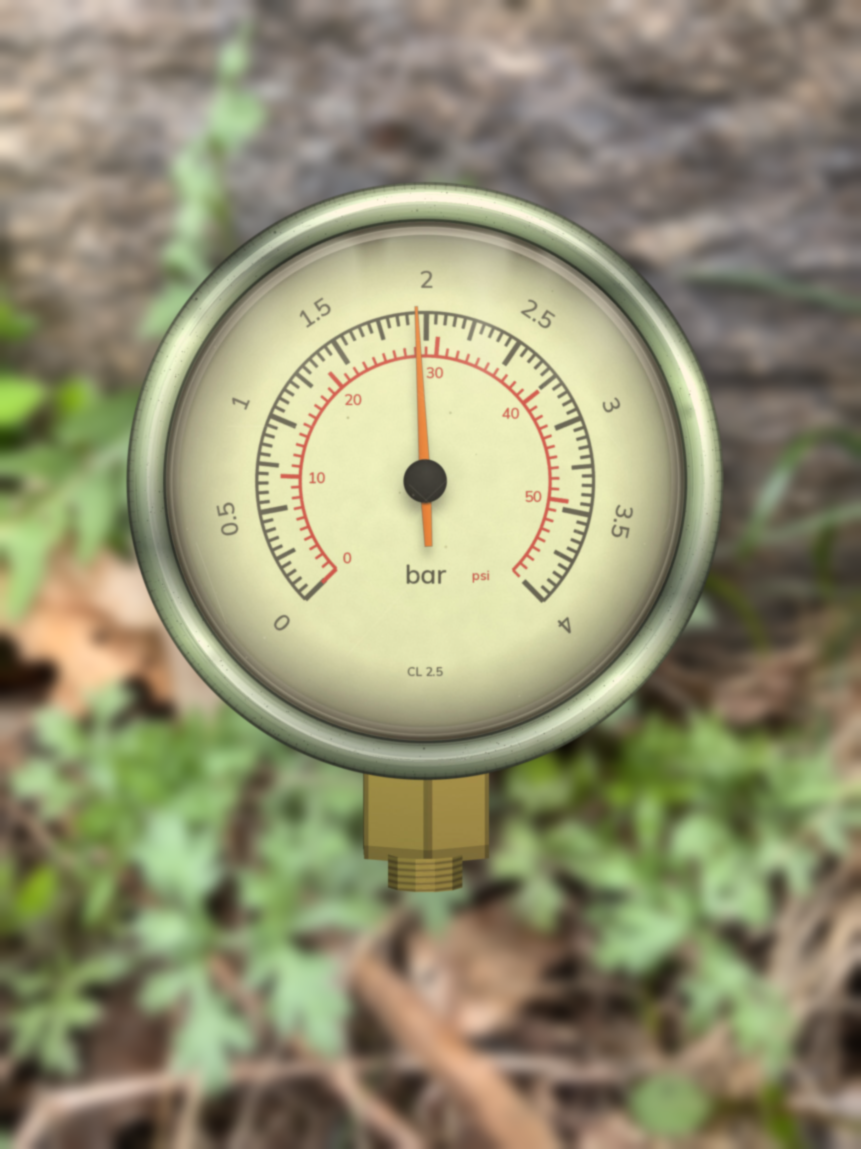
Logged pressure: 1.95,bar
